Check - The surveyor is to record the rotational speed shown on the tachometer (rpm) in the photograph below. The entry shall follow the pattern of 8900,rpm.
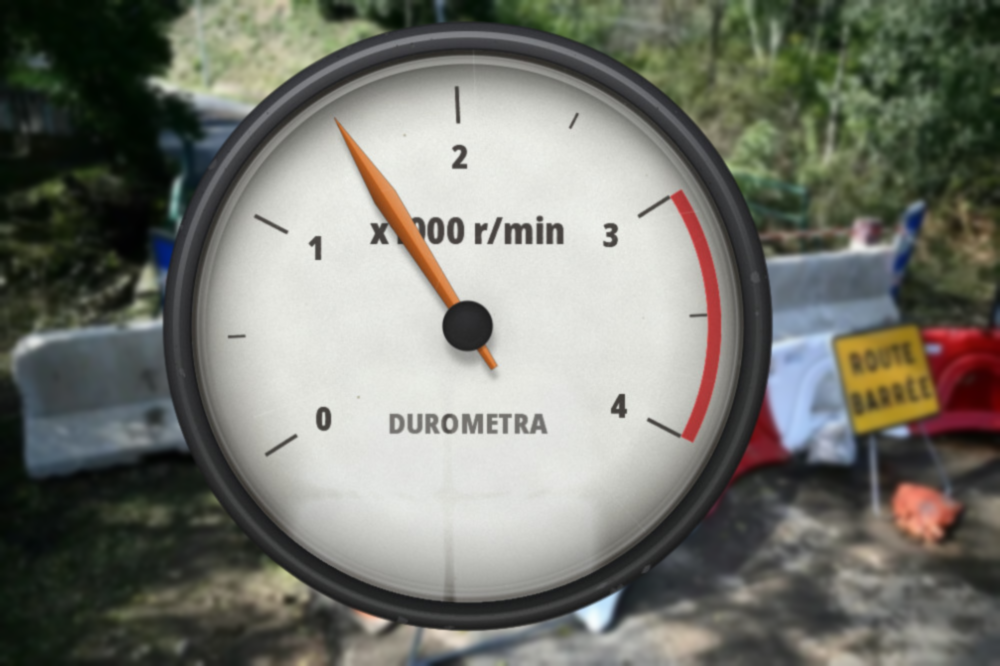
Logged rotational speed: 1500,rpm
